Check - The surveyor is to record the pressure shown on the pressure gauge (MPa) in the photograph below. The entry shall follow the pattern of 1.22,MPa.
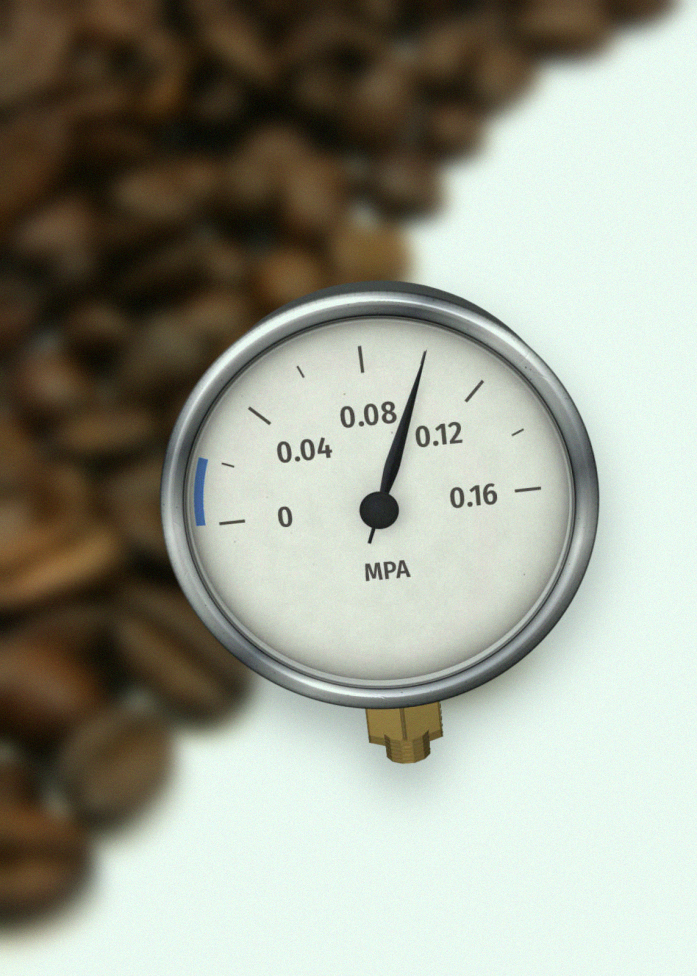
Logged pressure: 0.1,MPa
